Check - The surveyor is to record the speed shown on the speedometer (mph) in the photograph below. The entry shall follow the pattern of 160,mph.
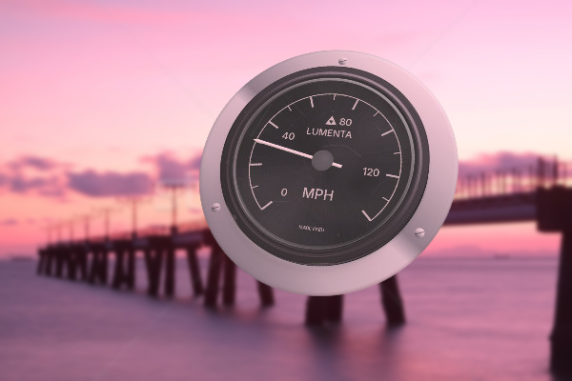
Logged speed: 30,mph
